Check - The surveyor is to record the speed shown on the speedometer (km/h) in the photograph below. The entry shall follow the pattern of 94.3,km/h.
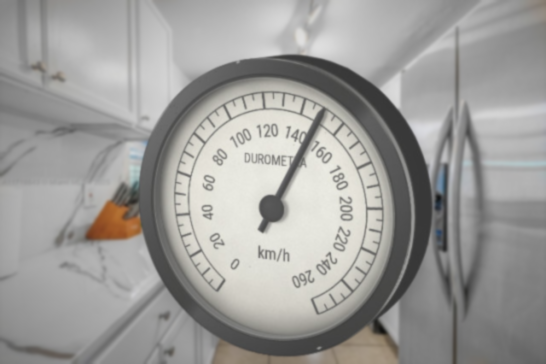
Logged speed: 150,km/h
